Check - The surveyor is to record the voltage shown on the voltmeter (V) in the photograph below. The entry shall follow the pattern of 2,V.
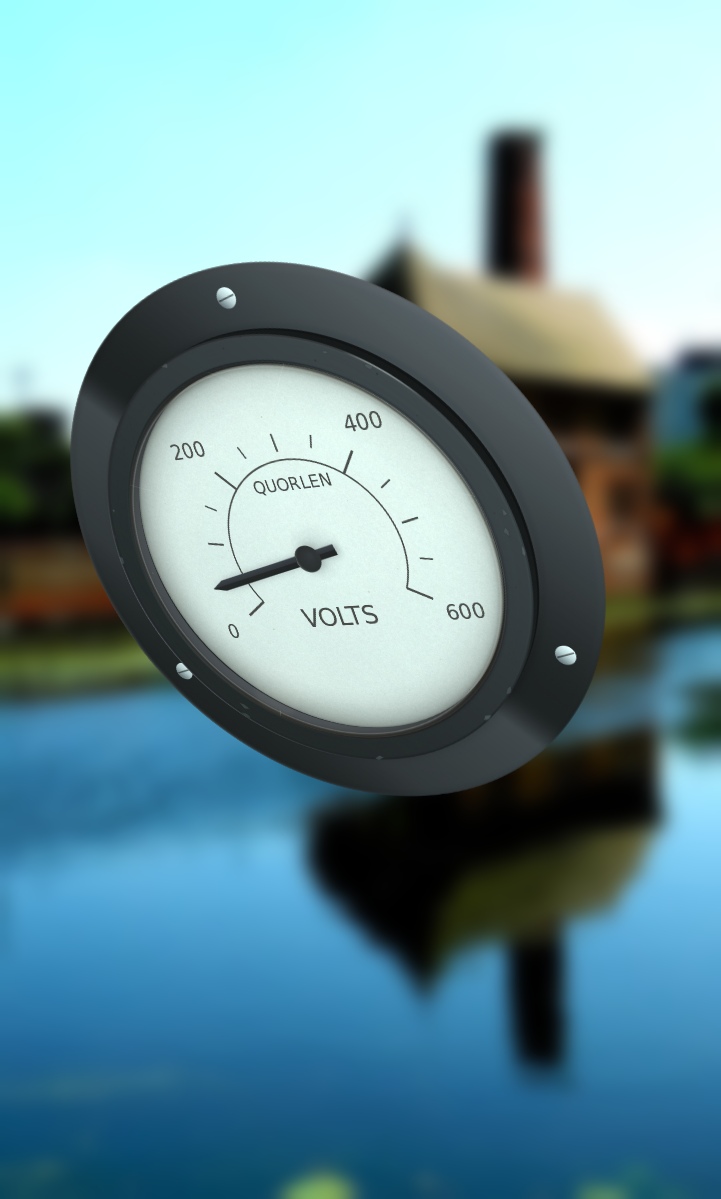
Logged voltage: 50,V
